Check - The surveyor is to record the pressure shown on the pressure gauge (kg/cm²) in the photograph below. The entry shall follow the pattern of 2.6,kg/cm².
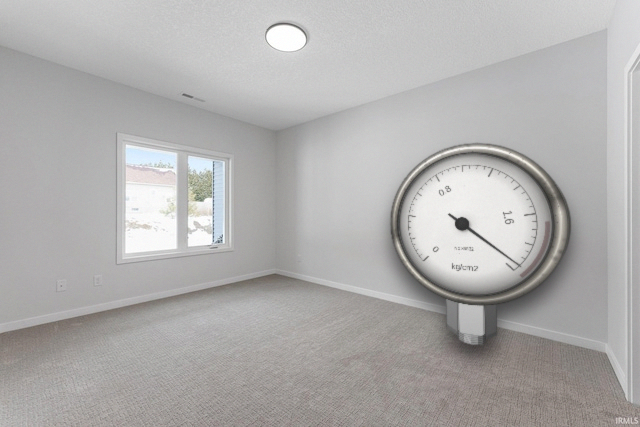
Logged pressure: 1.95,kg/cm²
